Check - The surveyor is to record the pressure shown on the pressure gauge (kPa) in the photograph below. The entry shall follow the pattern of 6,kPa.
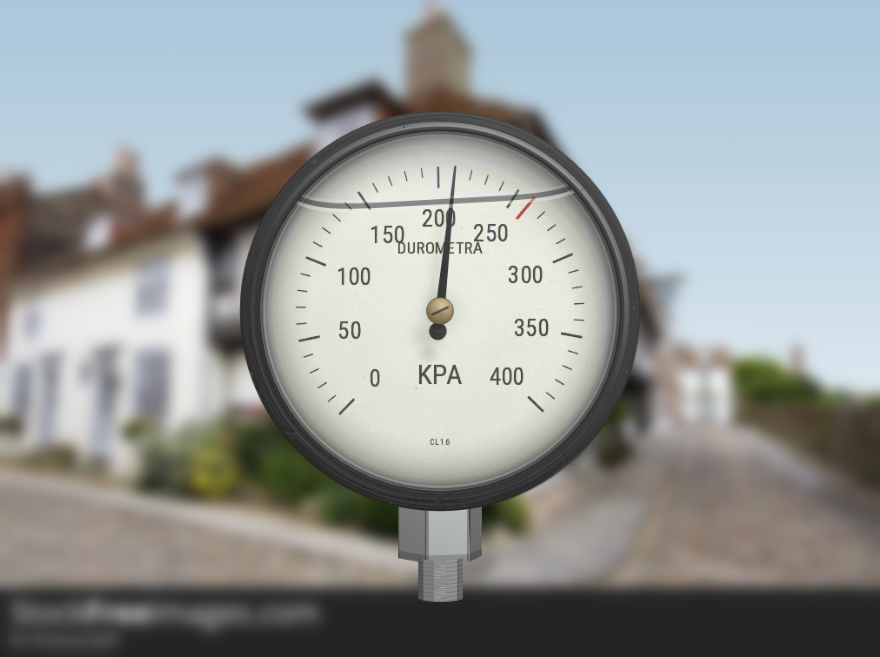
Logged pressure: 210,kPa
